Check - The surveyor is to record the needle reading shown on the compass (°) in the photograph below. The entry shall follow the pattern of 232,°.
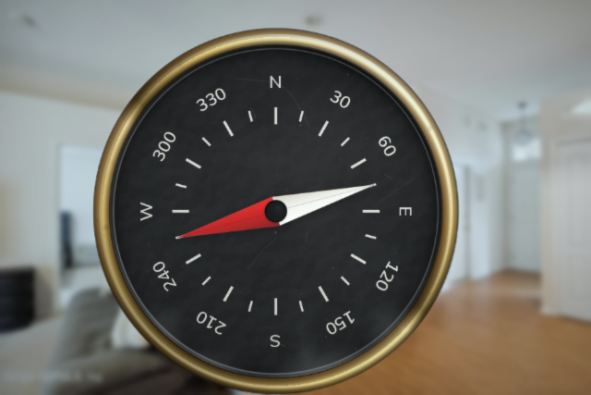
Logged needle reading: 255,°
